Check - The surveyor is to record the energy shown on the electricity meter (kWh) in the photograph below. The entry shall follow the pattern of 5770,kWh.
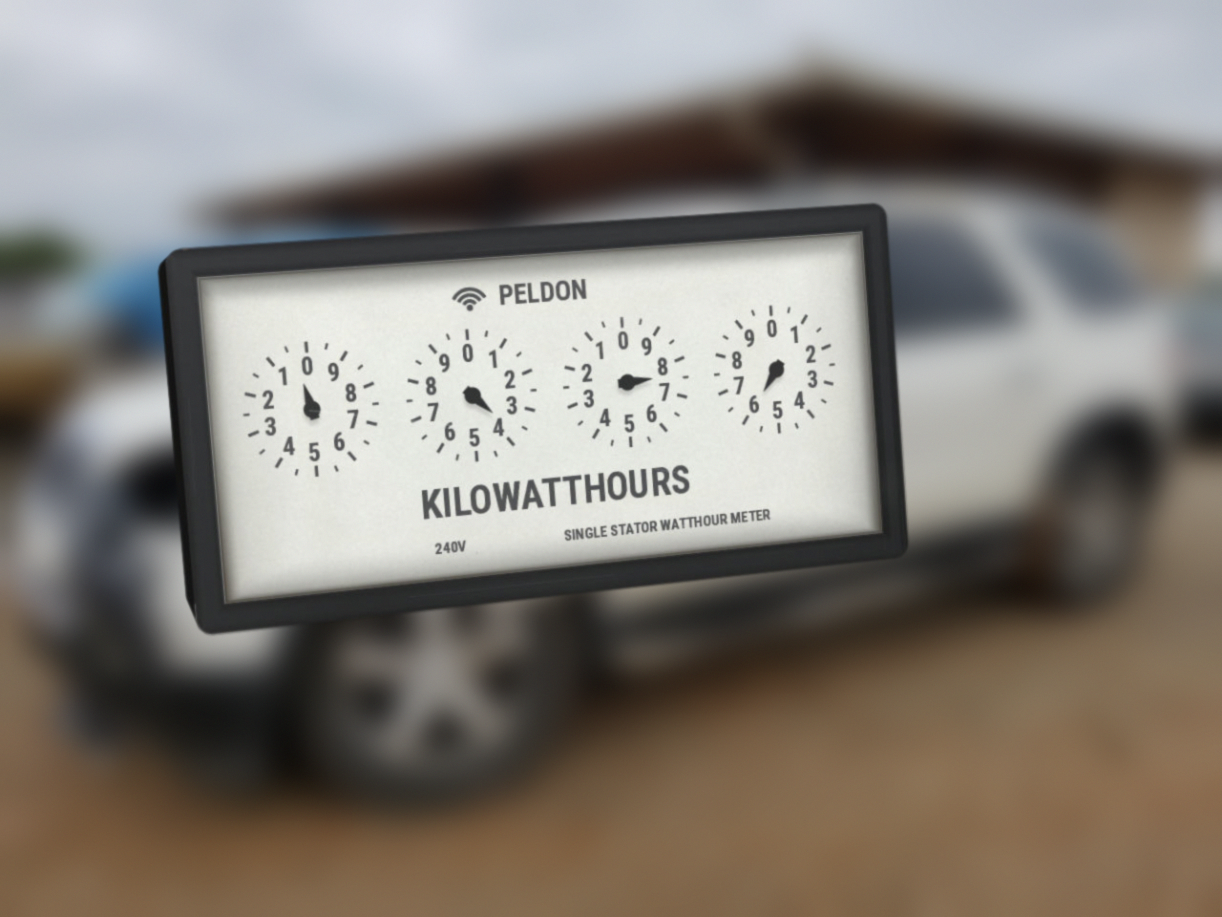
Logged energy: 376,kWh
